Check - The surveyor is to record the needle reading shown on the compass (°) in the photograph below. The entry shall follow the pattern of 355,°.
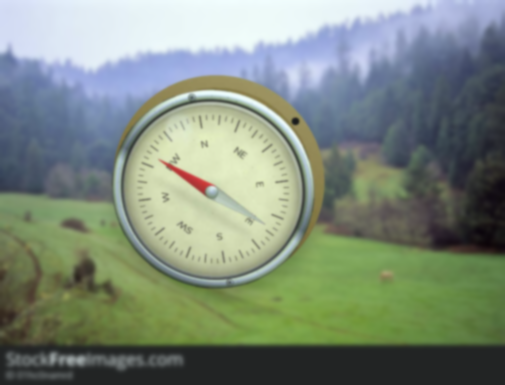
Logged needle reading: 310,°
